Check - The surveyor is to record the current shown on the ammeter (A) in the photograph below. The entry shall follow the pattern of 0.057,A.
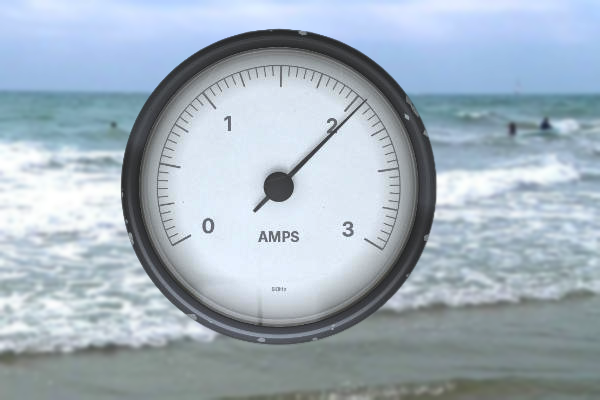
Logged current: 2.05,A
